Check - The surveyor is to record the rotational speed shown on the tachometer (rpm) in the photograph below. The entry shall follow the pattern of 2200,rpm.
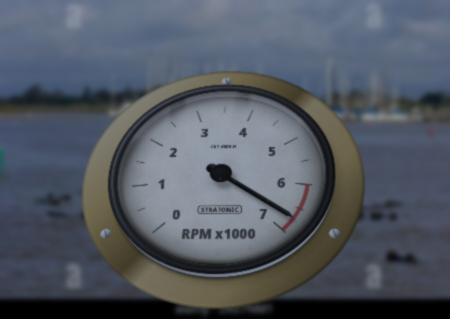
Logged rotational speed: 6750,rpm
